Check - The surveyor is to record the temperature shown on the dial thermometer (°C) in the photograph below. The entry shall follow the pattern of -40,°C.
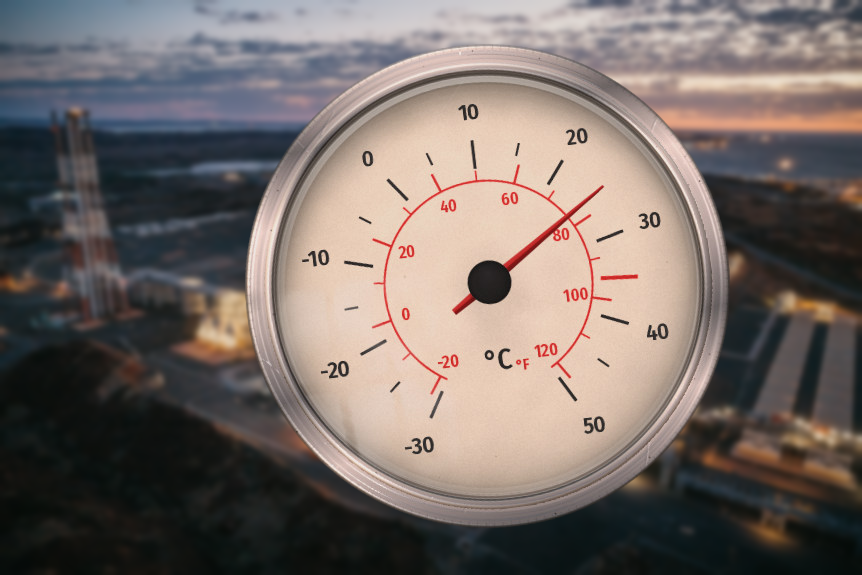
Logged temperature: 25,°C
